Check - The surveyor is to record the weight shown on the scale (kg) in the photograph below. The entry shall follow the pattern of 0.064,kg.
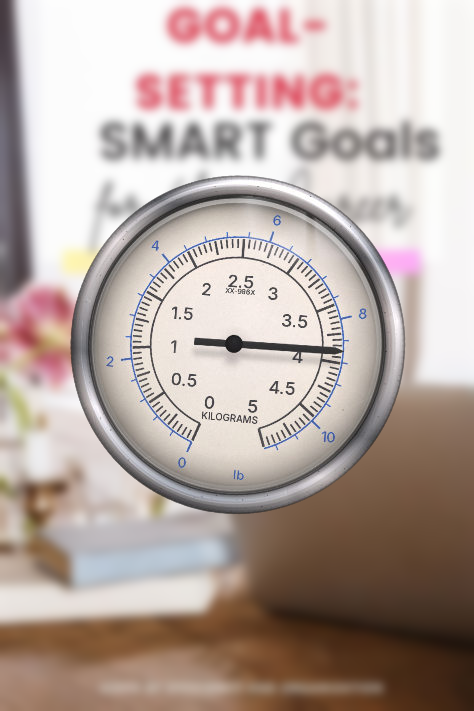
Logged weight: 3.9,kg
